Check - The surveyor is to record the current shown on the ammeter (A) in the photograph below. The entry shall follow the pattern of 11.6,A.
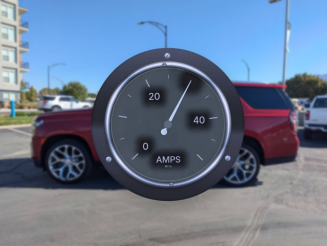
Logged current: 30,A
